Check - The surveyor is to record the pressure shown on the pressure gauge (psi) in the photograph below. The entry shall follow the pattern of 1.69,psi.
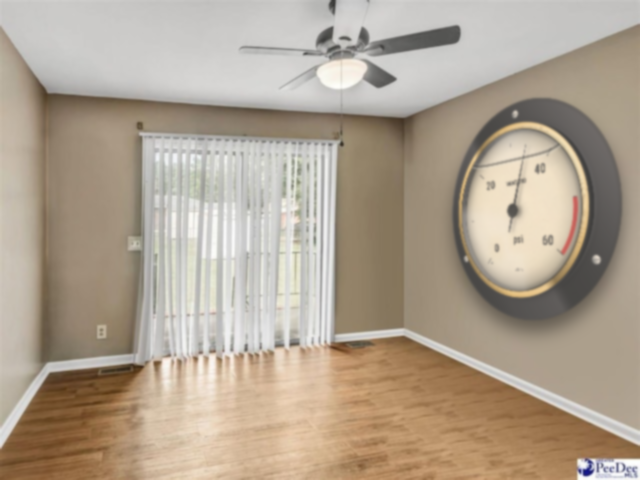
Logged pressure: 35,psi
